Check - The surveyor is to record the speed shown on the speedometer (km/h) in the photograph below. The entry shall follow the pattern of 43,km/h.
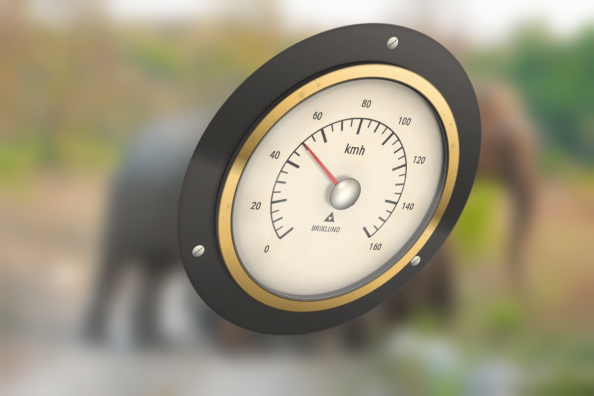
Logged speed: 50,km/h
